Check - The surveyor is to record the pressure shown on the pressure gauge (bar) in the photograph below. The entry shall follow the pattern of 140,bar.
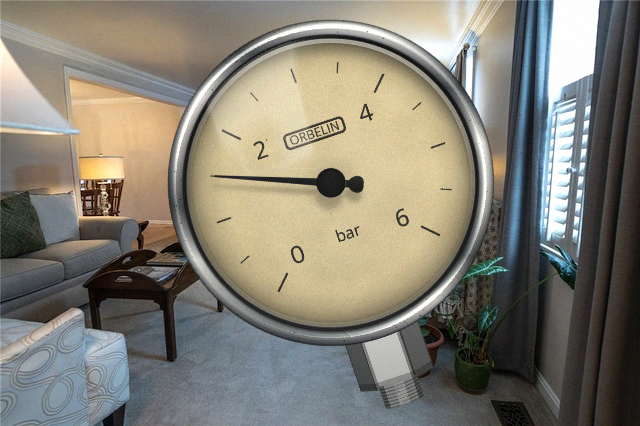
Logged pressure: 1.5,bar
